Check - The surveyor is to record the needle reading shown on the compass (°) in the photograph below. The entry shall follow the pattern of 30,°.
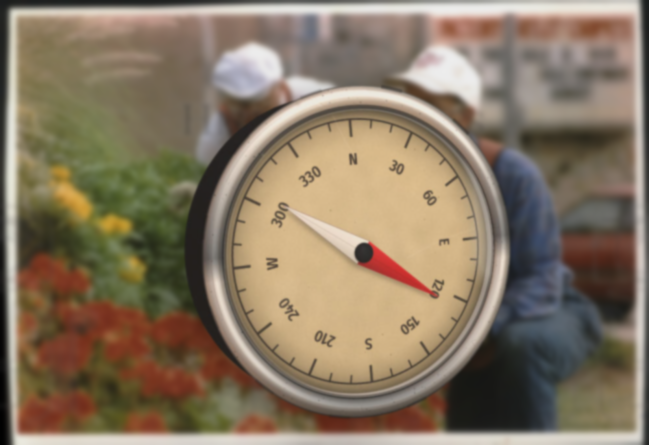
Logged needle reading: 125,°
